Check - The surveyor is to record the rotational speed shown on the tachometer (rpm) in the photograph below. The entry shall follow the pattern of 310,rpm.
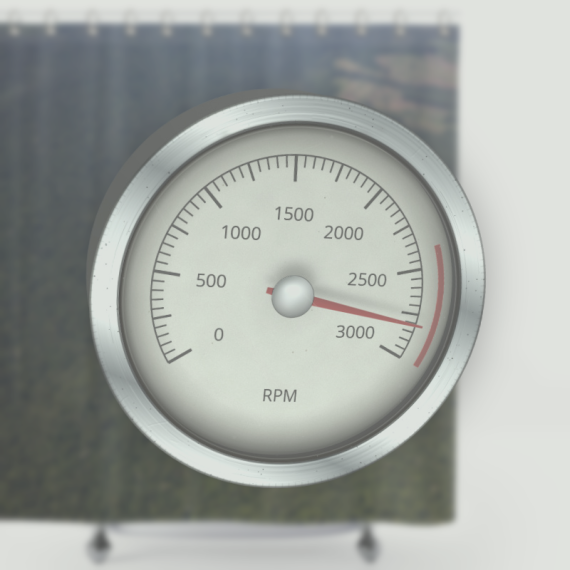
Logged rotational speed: 2800,rpm
